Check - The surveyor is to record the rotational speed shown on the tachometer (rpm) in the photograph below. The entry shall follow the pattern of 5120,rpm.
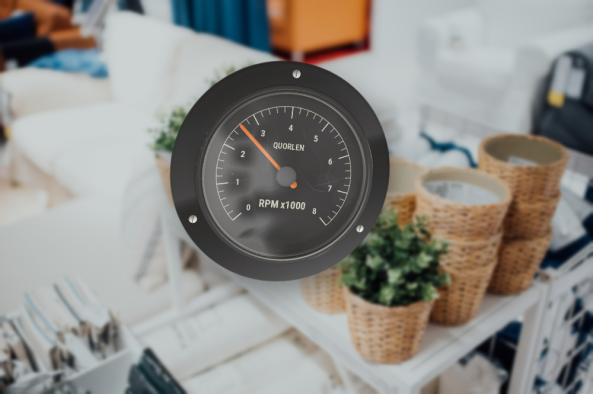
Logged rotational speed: 2600,rpm
